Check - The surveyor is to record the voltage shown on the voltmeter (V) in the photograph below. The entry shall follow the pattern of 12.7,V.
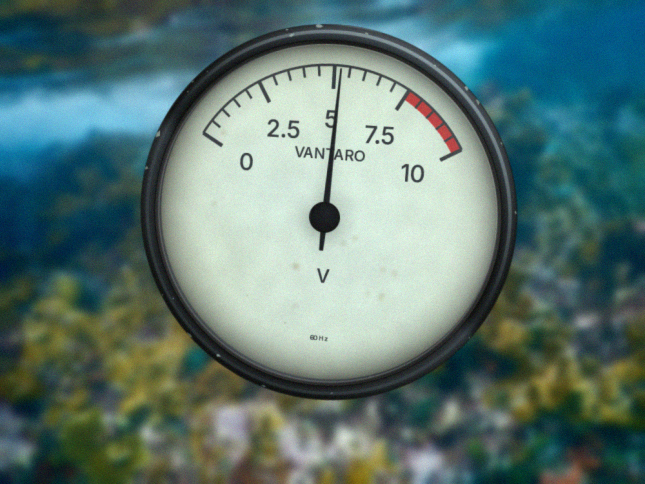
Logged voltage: 5.25,V
